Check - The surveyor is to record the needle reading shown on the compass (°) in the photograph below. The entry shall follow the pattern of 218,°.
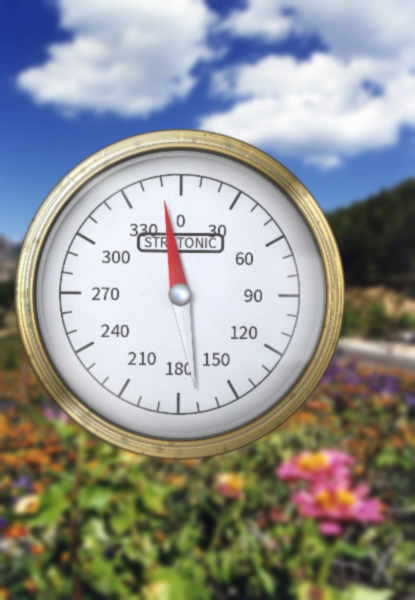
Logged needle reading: 350,°
